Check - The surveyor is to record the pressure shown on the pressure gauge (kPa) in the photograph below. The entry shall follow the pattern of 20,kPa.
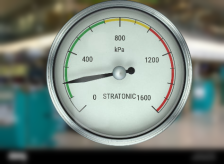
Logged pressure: 200,kPa
